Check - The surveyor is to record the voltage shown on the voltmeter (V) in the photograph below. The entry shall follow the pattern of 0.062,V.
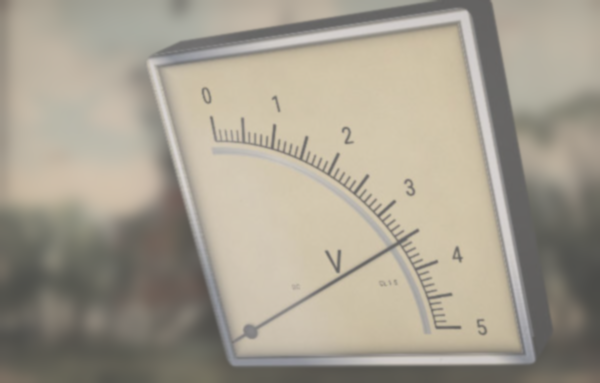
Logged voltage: 3.5,V
